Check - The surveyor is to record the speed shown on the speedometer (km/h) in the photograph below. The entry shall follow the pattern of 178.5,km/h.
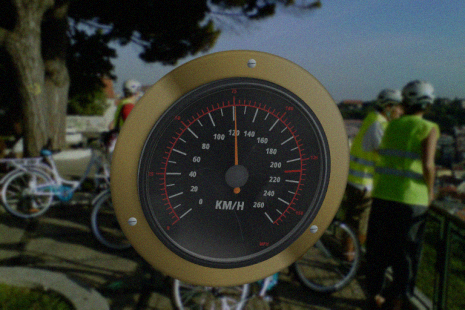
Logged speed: 120,km/h
